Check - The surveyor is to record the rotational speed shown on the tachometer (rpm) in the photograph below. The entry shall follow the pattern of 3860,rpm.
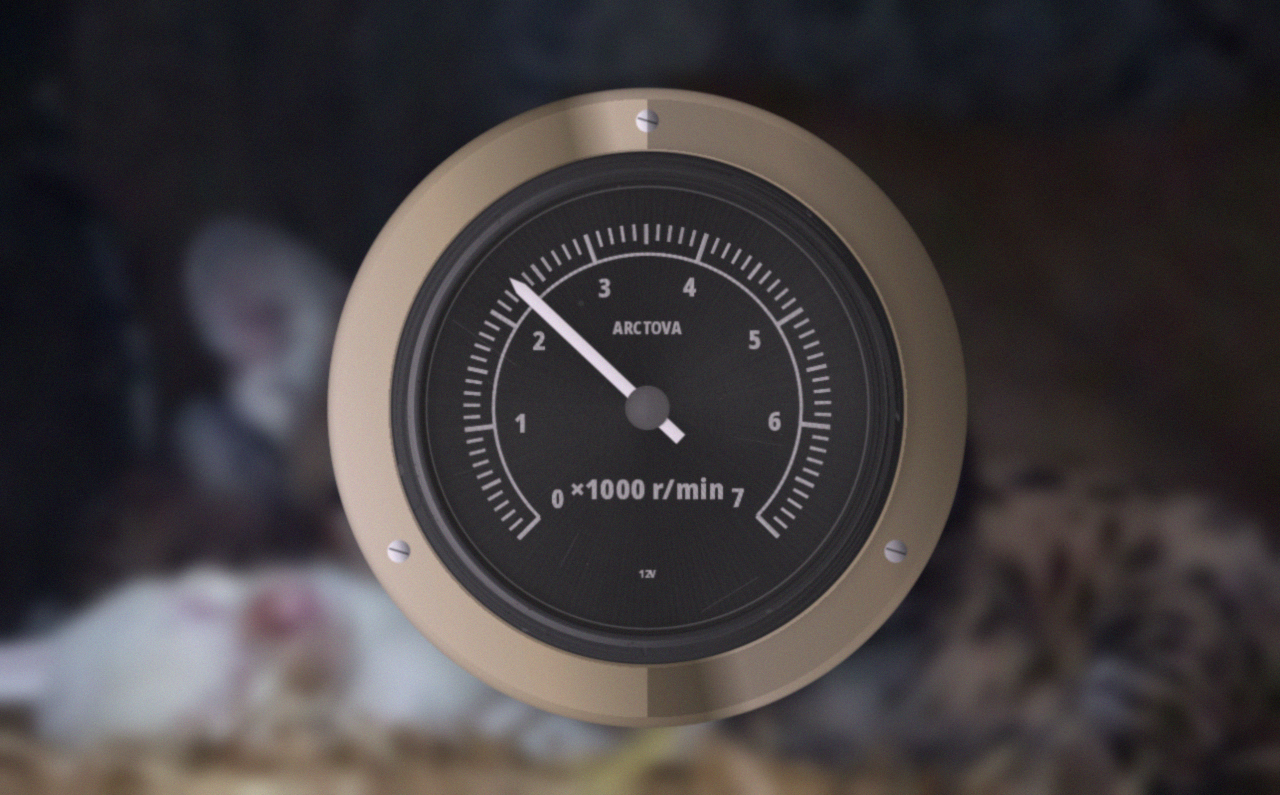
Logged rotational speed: 2300,rpm
